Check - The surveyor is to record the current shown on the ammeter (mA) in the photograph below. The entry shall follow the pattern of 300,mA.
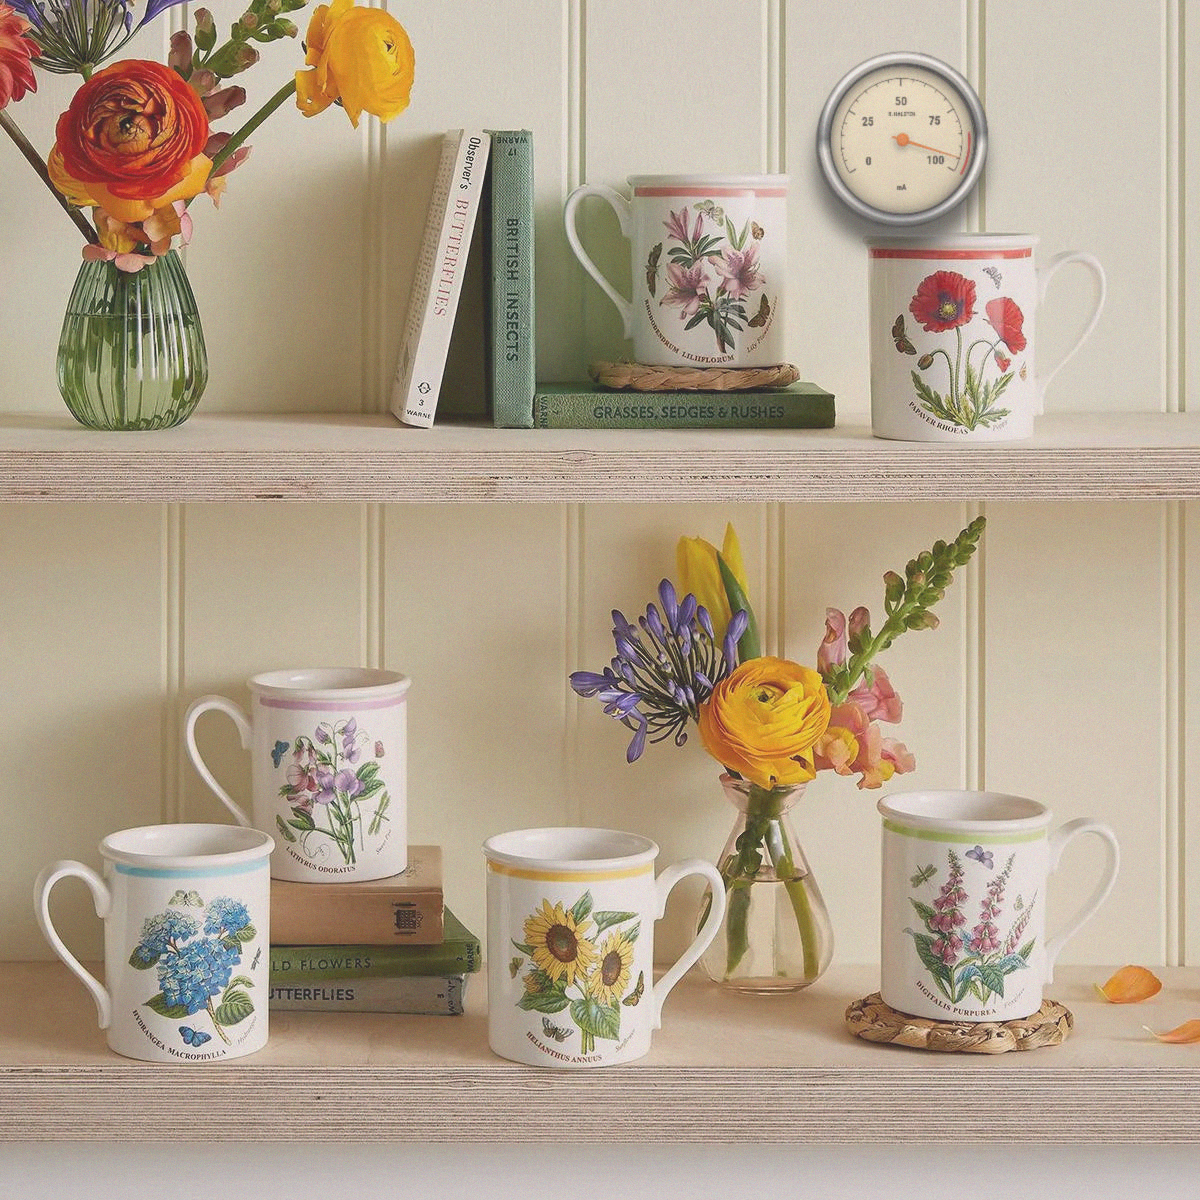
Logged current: 95,mA
